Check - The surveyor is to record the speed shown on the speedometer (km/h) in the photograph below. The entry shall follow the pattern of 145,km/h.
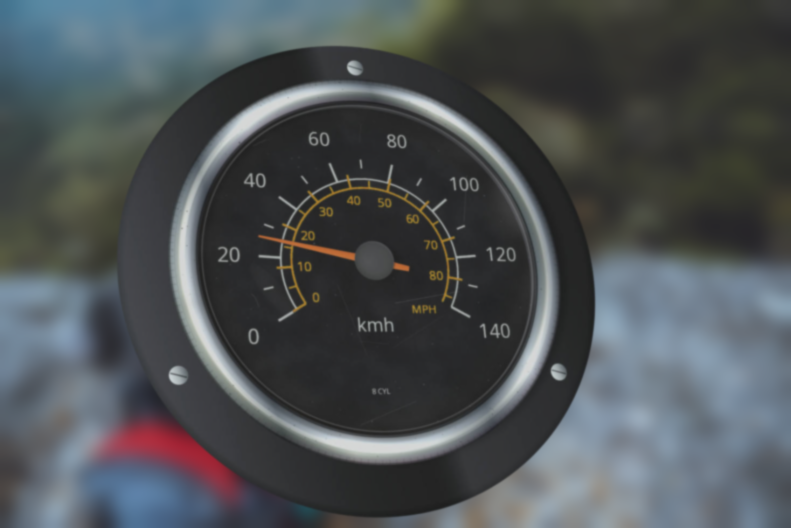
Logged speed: 25,km/h
